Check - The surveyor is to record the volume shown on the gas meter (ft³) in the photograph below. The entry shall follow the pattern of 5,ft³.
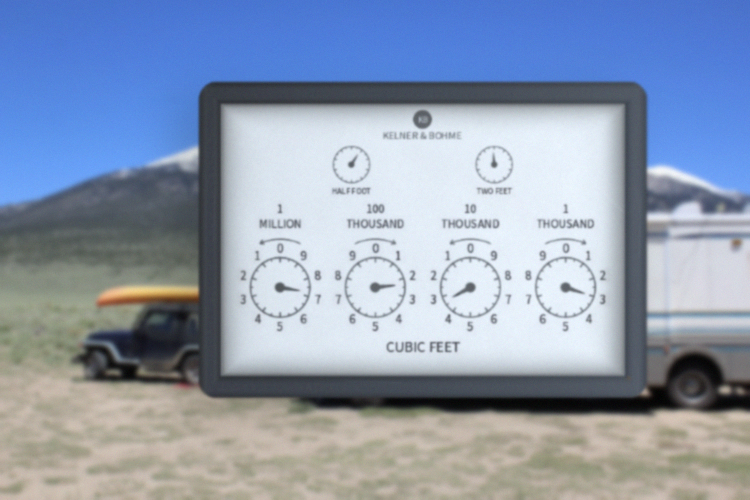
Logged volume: 723300,ft³
